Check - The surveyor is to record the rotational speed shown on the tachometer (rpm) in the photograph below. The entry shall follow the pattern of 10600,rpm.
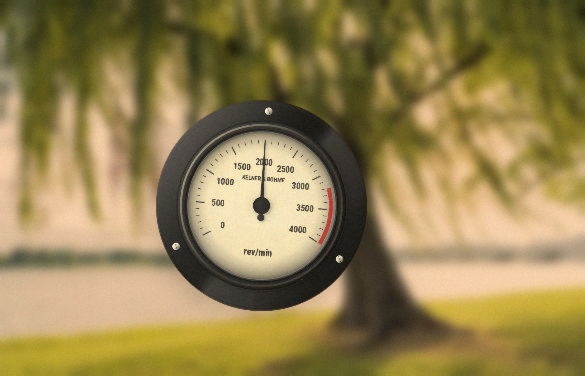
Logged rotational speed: 2000,rpm
